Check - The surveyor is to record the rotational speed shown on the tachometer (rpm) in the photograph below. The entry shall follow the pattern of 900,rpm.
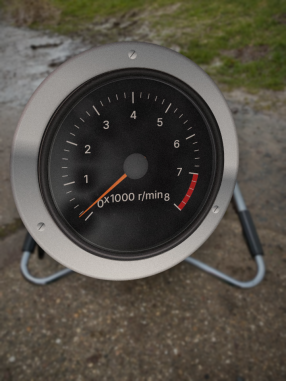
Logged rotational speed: 200,rpm
